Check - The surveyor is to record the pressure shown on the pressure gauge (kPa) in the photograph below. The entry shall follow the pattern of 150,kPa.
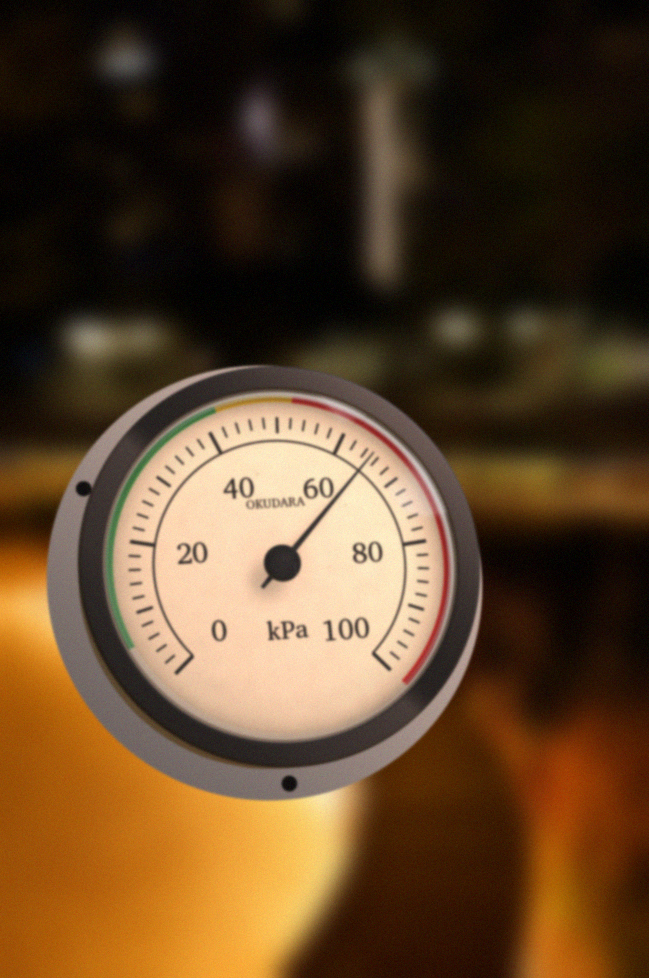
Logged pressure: 65,kPa
